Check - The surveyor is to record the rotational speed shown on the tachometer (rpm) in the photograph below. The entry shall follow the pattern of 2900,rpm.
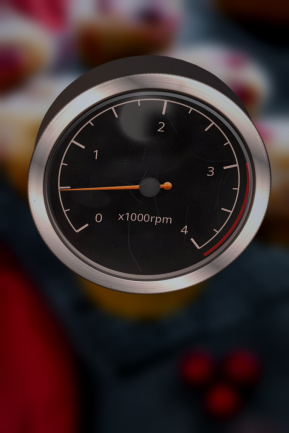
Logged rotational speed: 500,rpm
